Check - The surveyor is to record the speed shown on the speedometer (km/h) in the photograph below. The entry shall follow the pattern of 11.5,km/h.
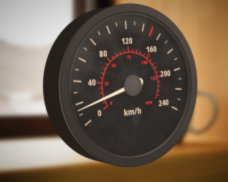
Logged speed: 15,km/h
